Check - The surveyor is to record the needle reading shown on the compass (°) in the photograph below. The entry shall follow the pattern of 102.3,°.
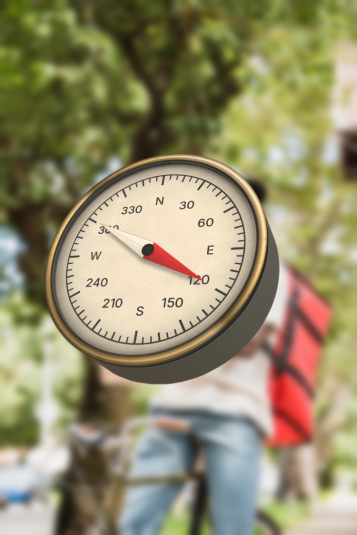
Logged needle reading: 120,°
